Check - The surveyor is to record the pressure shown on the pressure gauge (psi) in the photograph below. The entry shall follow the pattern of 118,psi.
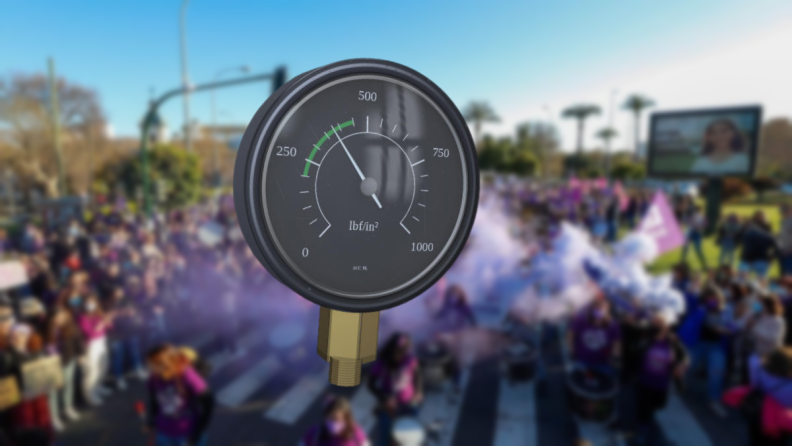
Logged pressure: 375,psi
